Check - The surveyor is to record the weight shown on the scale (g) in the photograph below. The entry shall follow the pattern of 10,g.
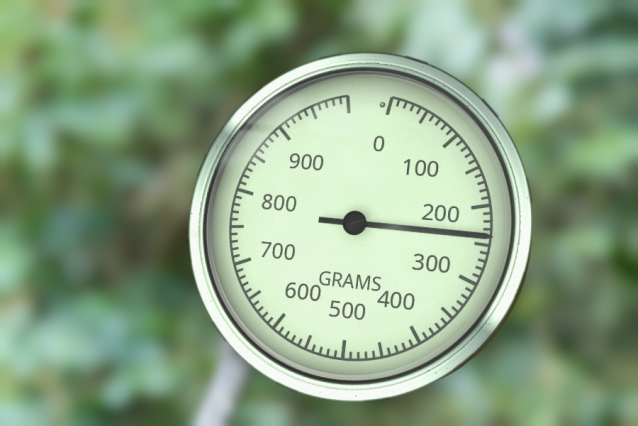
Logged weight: 240,g
